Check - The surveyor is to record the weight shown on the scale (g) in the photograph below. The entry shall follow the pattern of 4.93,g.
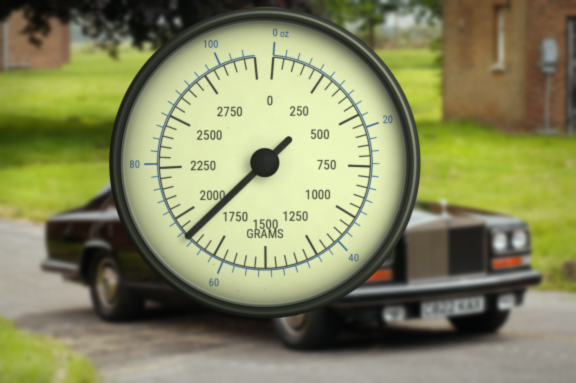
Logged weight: 1900,g
